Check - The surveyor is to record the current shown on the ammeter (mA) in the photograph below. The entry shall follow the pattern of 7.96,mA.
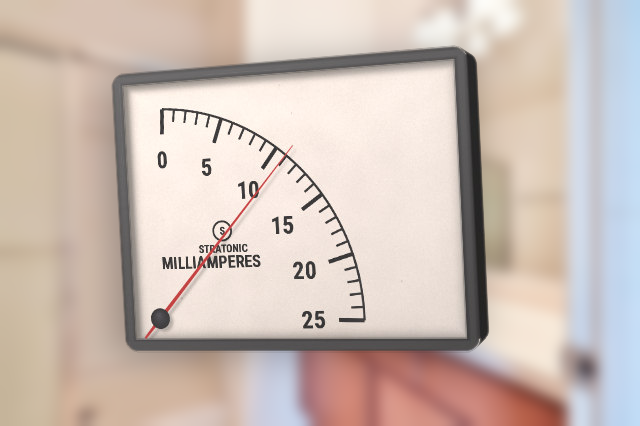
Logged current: 11,mA
